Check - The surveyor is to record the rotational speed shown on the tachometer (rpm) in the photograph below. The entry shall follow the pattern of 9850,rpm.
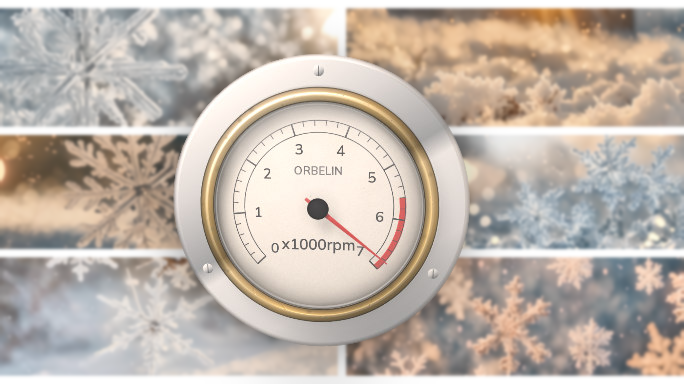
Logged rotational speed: 6800,rpm
